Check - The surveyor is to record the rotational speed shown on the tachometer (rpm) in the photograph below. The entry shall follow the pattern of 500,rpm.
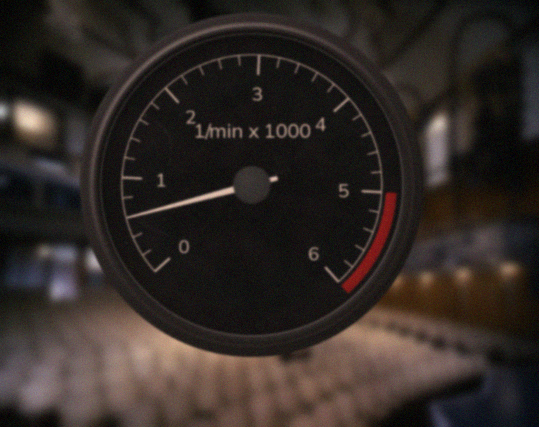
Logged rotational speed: 600,rpm
